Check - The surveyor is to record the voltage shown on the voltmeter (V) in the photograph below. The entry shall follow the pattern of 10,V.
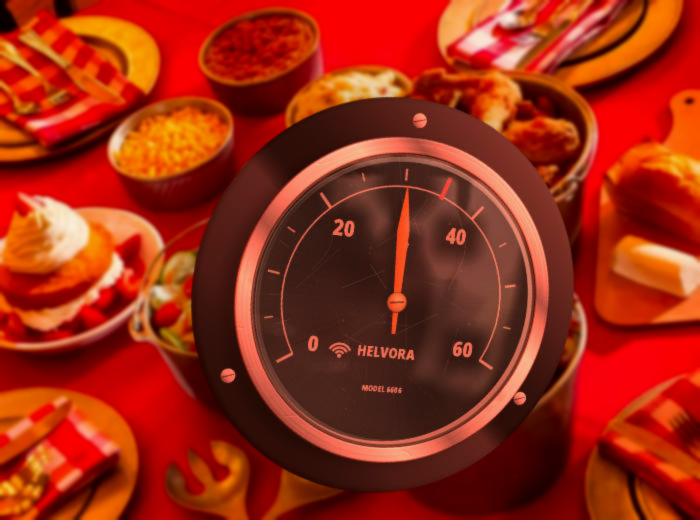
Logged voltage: 30,V
